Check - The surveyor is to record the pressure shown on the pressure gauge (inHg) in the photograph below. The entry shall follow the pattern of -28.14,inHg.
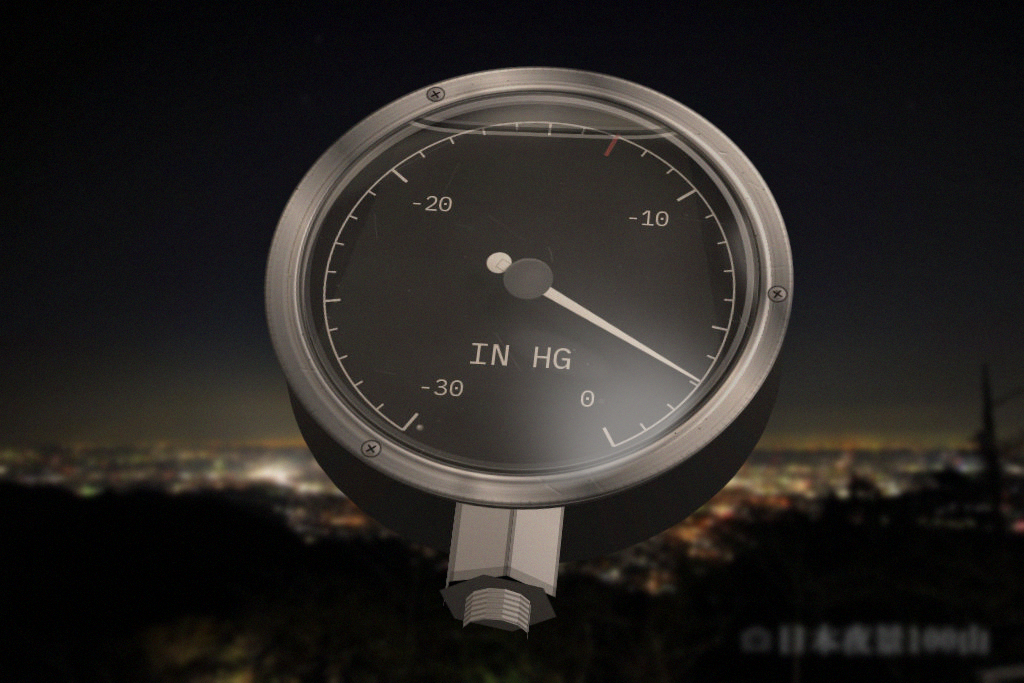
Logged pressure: -3,inHg
